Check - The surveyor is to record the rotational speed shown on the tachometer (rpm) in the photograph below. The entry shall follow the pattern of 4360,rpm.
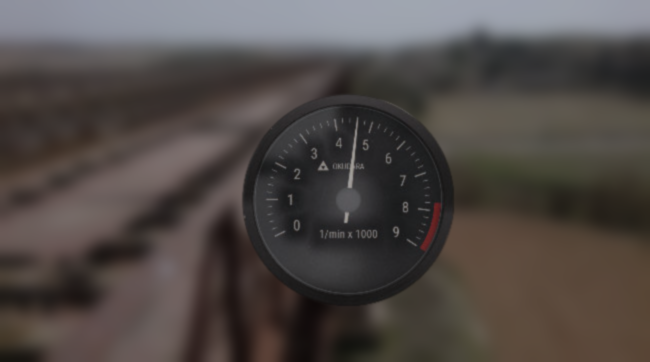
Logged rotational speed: 4600,rpm
